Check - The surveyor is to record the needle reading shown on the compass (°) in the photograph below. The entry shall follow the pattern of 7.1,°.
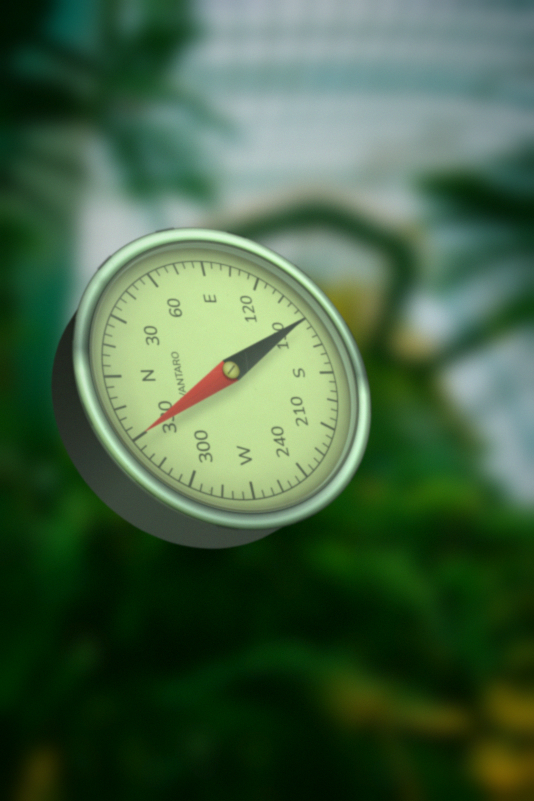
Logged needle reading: 330,°
